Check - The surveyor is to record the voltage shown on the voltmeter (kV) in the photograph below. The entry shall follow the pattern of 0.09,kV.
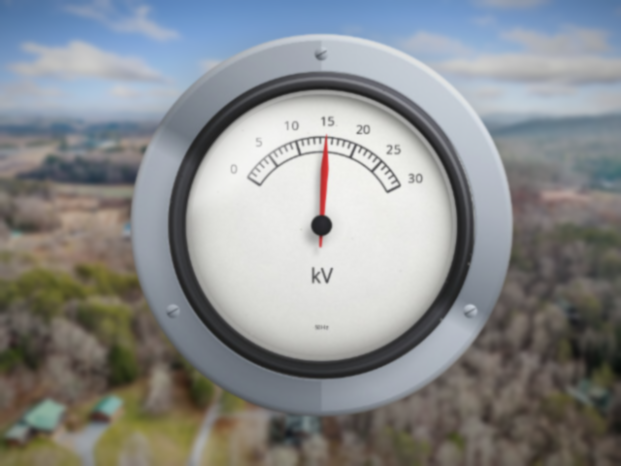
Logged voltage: 15,kV
